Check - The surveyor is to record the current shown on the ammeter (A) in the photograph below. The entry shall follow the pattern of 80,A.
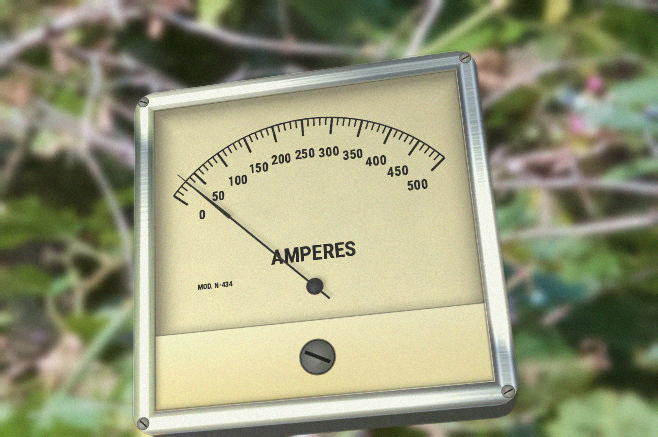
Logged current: 30,A
